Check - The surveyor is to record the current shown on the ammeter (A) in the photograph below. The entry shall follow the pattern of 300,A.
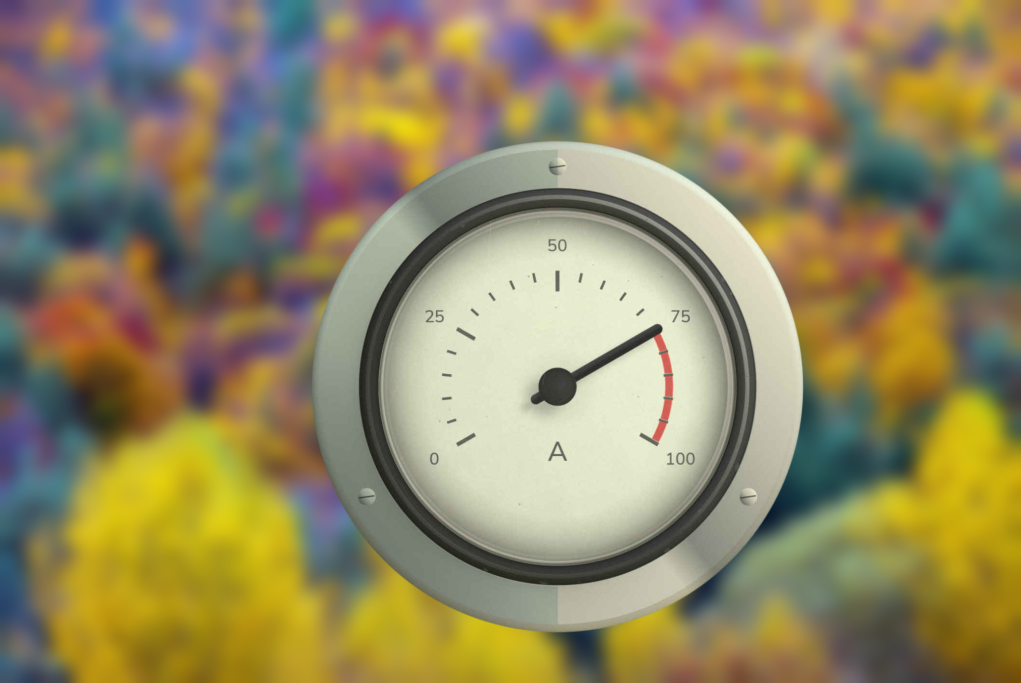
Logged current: 75,A
